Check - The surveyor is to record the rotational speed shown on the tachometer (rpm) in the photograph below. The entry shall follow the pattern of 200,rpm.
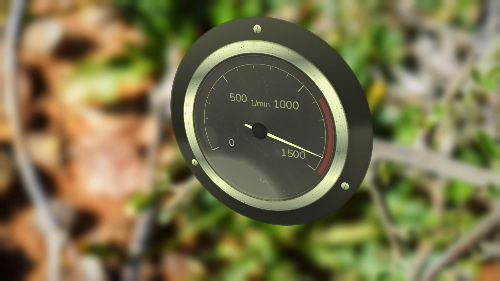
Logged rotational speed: 1400,rpm
